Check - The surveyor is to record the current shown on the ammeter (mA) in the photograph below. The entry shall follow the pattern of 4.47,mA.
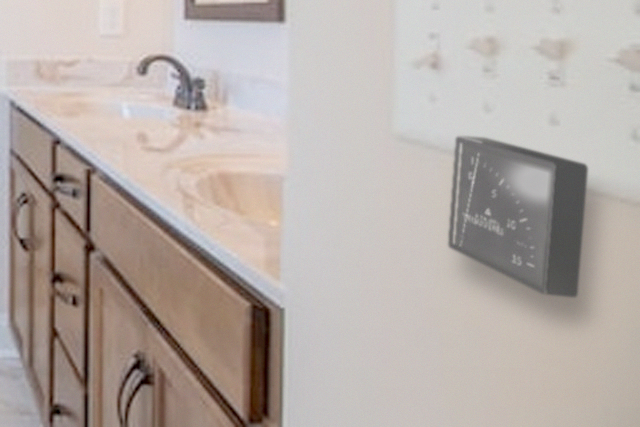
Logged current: 1,mA
